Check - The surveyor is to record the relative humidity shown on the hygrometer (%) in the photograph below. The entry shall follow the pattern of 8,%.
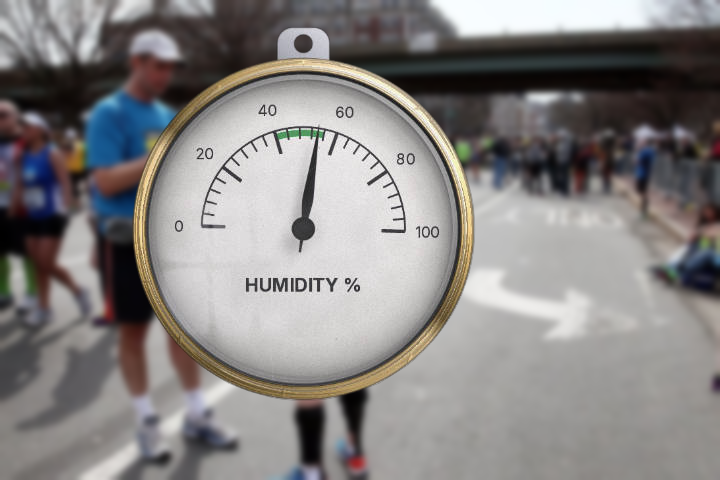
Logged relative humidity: 54,%
